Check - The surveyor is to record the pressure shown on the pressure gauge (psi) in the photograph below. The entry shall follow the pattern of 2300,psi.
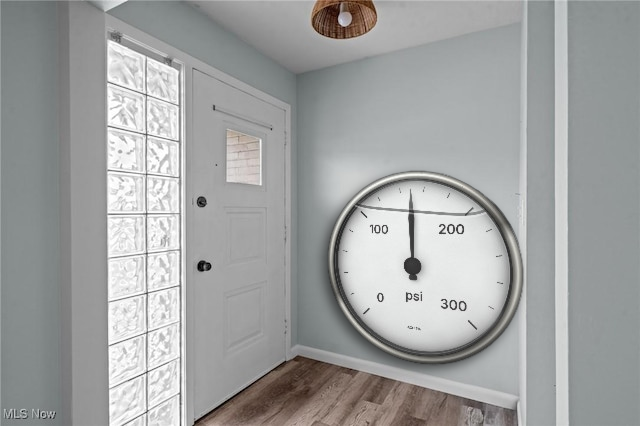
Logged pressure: 150,psi
